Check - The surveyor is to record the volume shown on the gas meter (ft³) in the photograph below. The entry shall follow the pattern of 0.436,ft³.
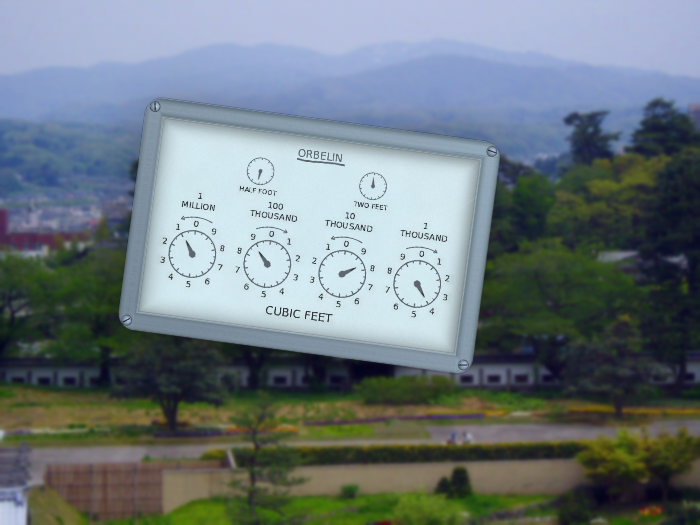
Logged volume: 88400,ft³
